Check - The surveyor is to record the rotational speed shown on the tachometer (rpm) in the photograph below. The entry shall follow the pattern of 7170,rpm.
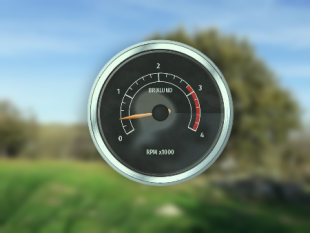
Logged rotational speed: 400,rpm
